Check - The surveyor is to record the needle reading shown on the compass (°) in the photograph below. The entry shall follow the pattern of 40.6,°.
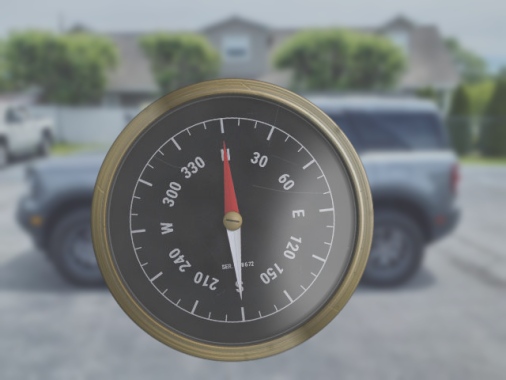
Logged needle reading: 0,°
